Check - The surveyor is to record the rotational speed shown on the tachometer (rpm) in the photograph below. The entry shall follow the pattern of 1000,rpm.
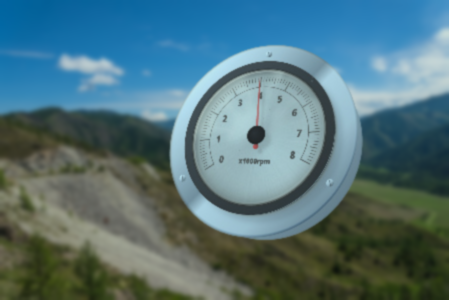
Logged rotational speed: 4000,rpm
